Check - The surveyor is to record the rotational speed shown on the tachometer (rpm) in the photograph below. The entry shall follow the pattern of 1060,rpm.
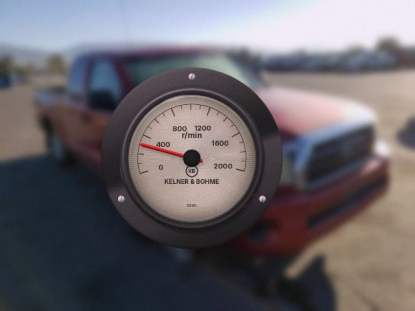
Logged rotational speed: 300,rpm
